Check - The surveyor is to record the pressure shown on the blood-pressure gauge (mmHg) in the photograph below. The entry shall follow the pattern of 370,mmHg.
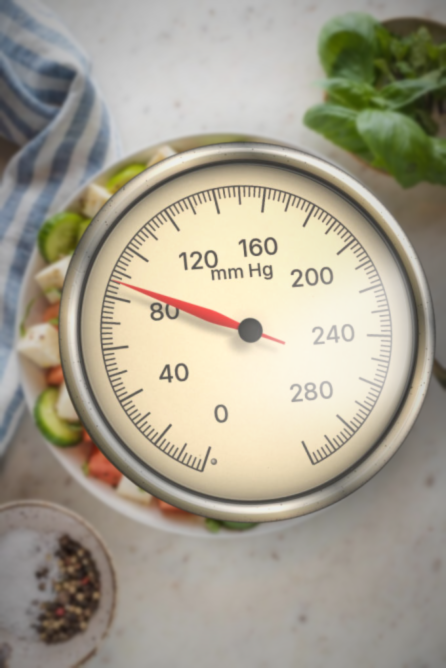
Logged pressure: 86,mmHg
